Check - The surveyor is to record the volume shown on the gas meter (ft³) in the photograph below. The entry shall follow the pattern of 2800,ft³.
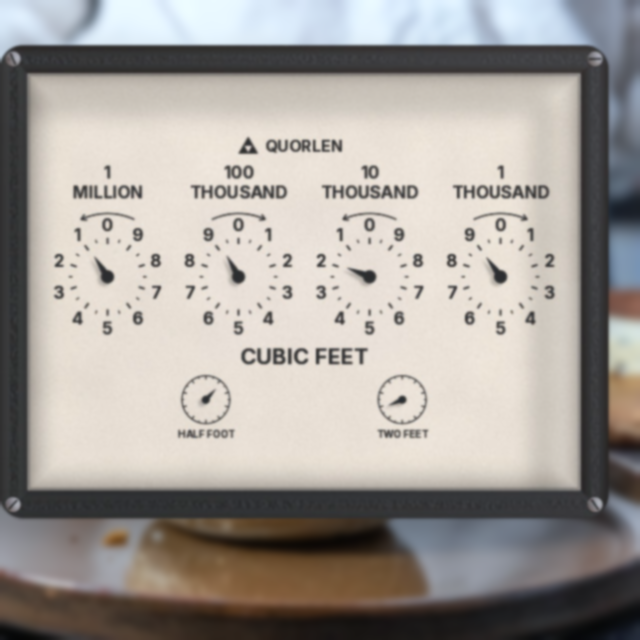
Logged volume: 91900,ft³
